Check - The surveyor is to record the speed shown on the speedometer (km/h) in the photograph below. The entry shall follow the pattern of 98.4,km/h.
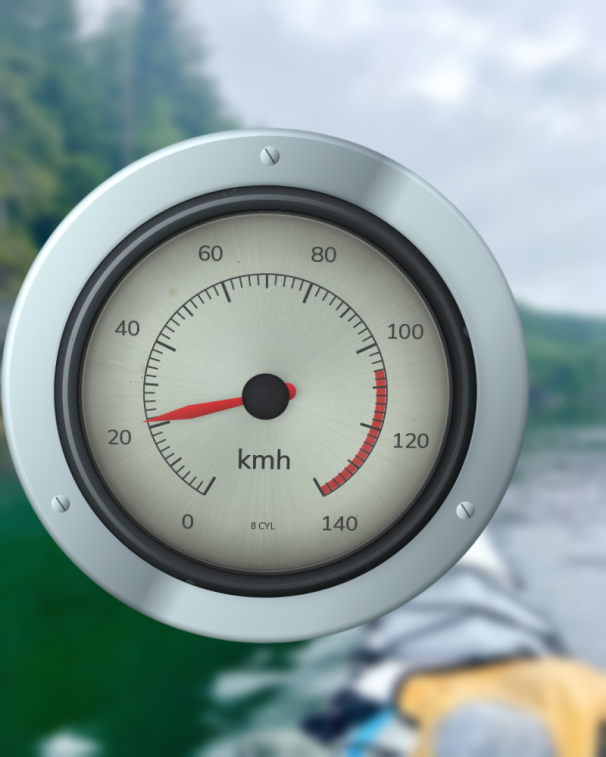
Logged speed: 22,km/h
